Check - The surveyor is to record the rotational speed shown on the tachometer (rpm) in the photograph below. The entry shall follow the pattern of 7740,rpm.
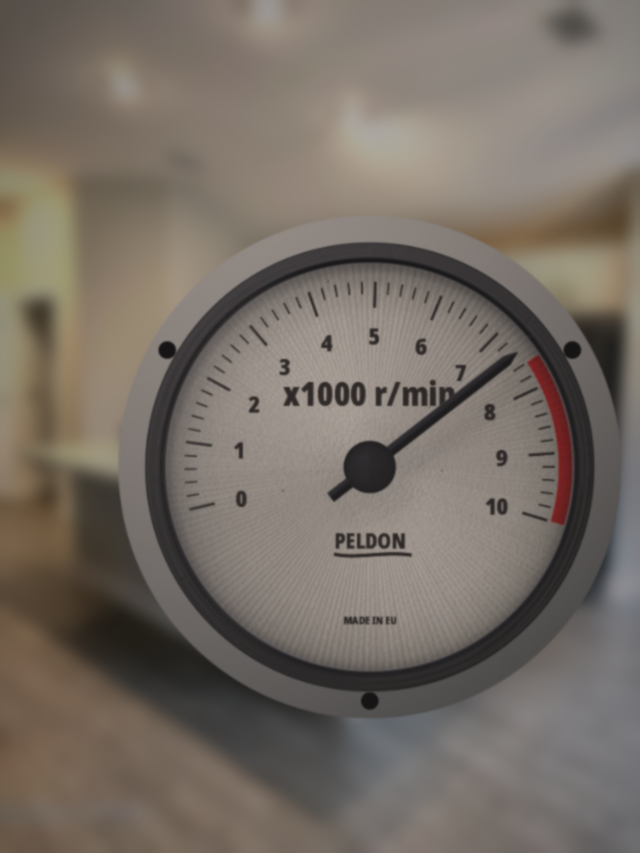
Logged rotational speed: 7400,rpm
